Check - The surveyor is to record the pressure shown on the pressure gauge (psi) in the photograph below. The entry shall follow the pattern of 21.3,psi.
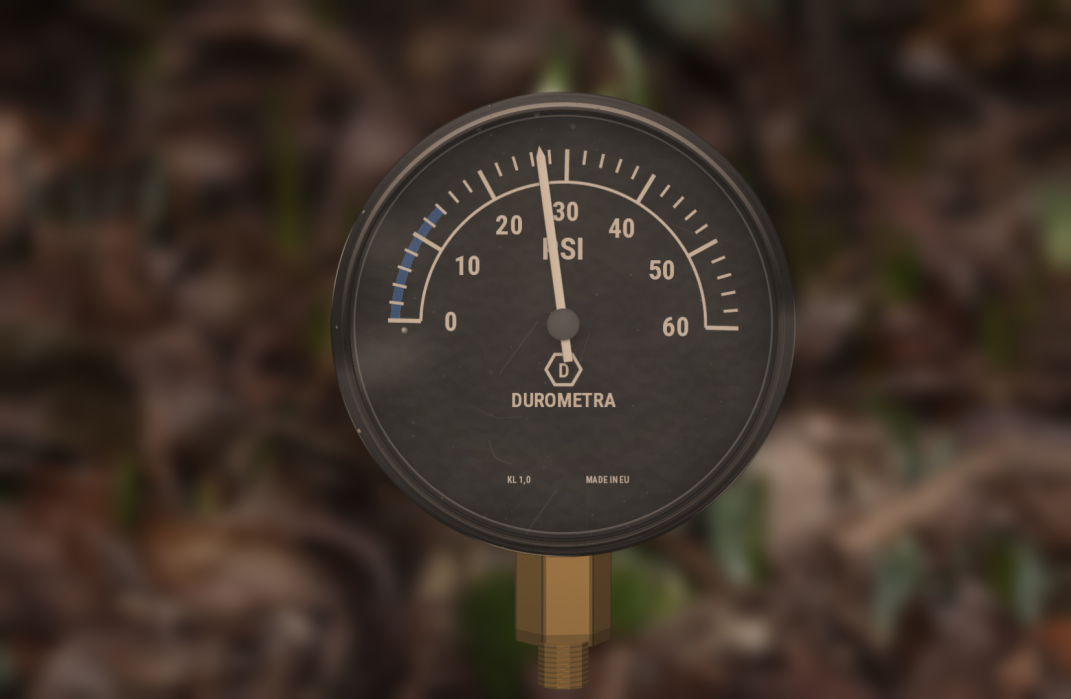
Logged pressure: 27,psi
